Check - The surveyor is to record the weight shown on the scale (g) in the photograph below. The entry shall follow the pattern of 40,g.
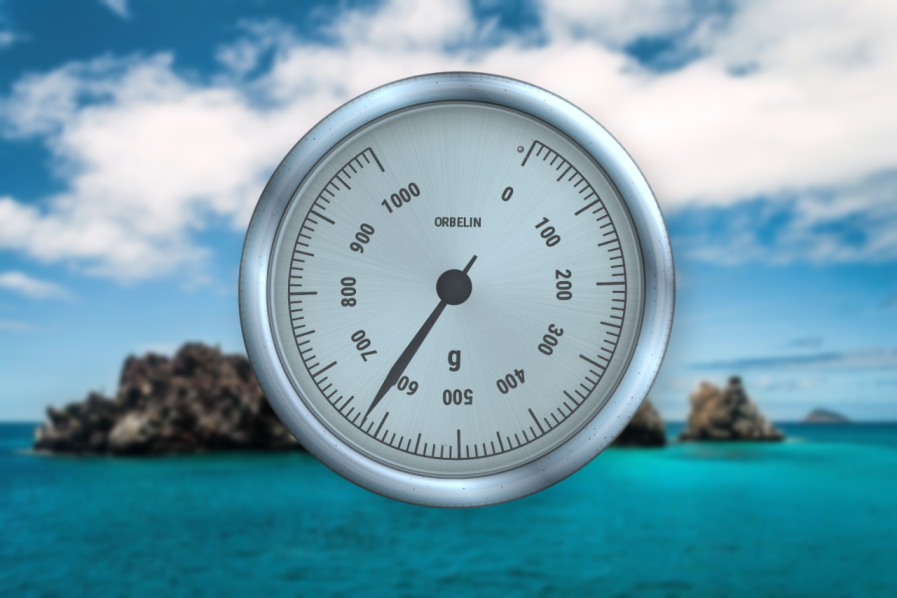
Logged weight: 620,g
